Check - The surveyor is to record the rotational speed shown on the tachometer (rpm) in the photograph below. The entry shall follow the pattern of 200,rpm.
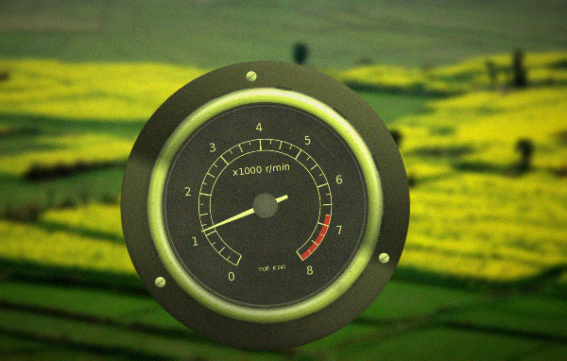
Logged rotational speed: 1125,rpm
